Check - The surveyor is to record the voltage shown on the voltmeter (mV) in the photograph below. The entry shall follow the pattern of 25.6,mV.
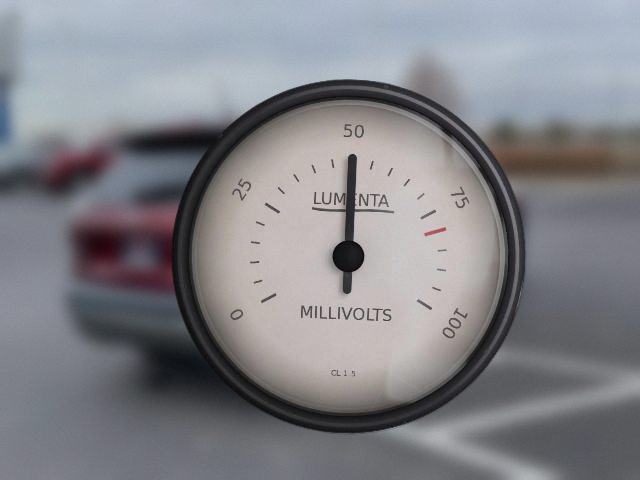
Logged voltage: 50,mV
